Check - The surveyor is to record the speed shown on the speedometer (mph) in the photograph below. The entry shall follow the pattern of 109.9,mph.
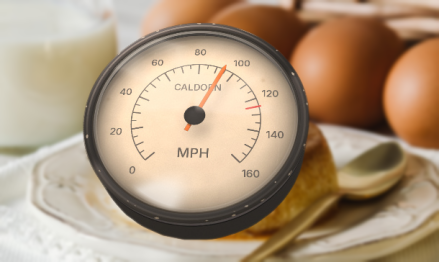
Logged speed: 95,mph
